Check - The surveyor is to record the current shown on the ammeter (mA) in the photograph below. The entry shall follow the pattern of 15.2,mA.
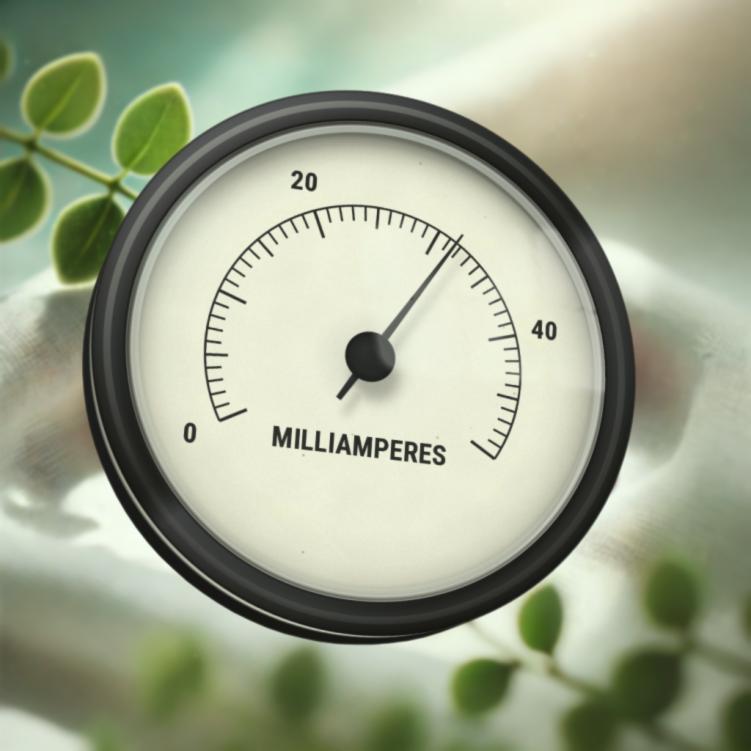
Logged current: 31.5,mA
